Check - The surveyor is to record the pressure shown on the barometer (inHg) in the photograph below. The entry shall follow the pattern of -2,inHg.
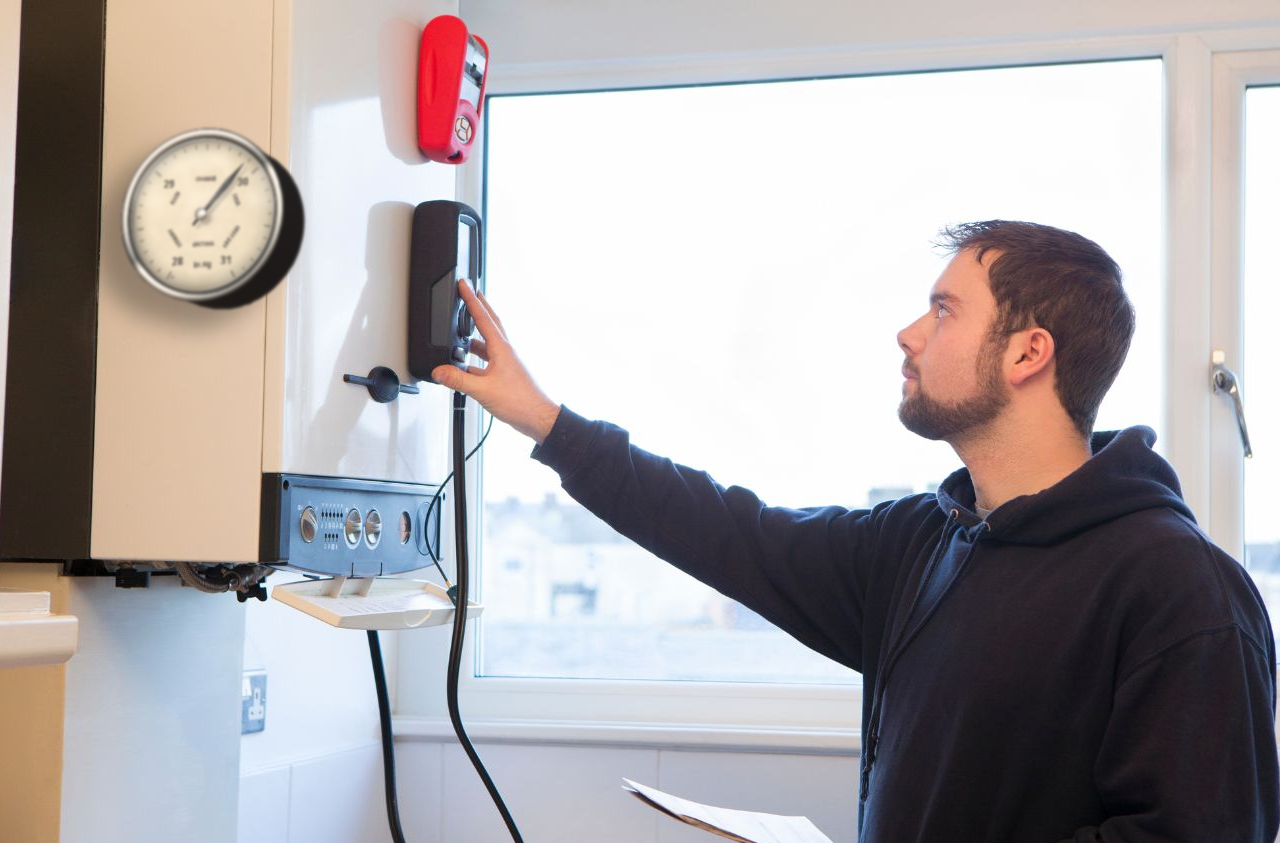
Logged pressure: 29.9,inHg
